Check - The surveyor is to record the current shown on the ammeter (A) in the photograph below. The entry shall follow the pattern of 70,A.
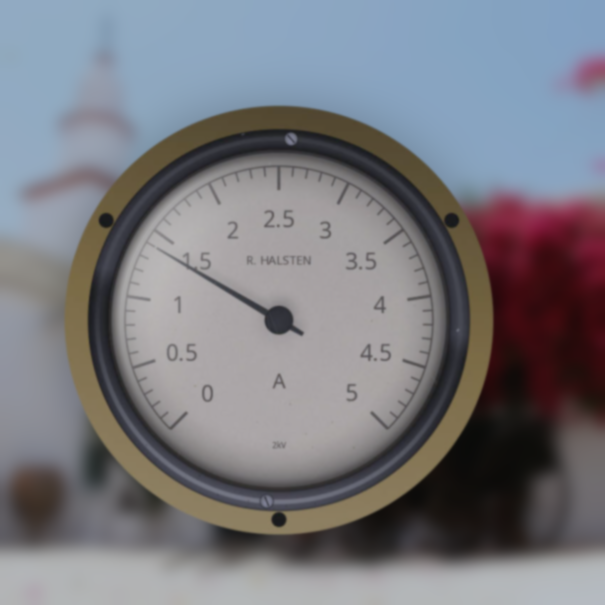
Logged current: 1.4,A
